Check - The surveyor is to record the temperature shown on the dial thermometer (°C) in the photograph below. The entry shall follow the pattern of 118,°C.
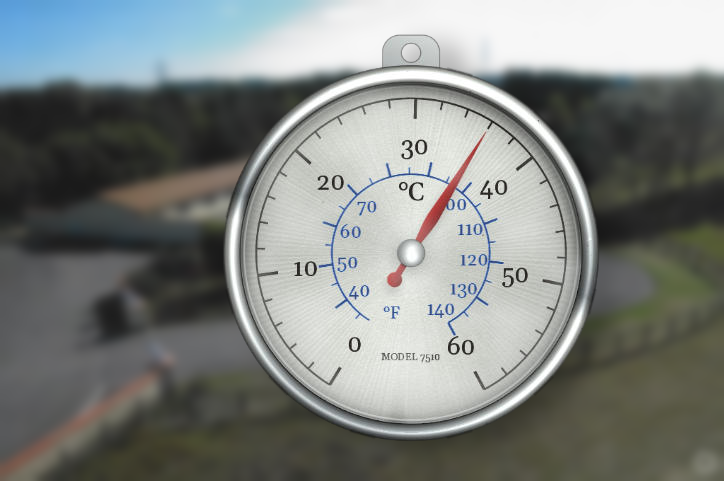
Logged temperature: 36,°C
